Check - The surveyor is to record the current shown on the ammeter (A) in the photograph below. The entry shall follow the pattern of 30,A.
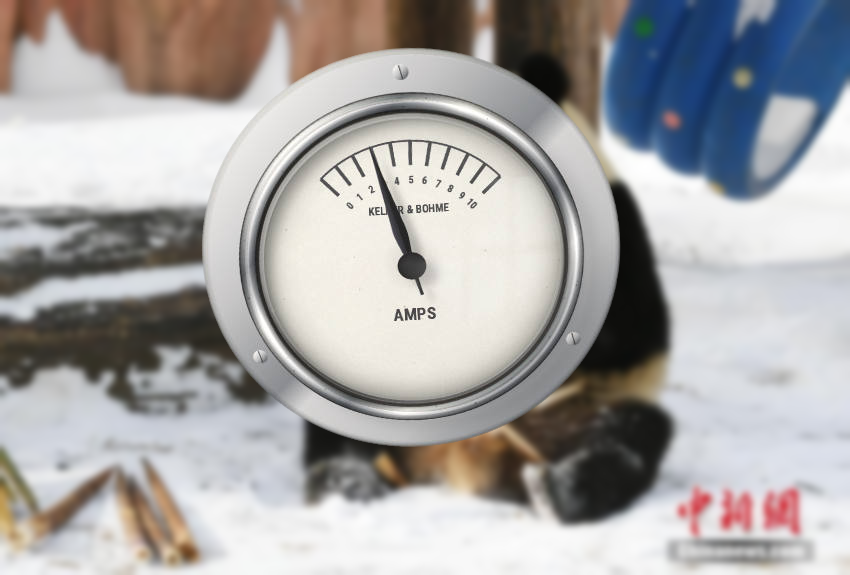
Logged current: 3,A
